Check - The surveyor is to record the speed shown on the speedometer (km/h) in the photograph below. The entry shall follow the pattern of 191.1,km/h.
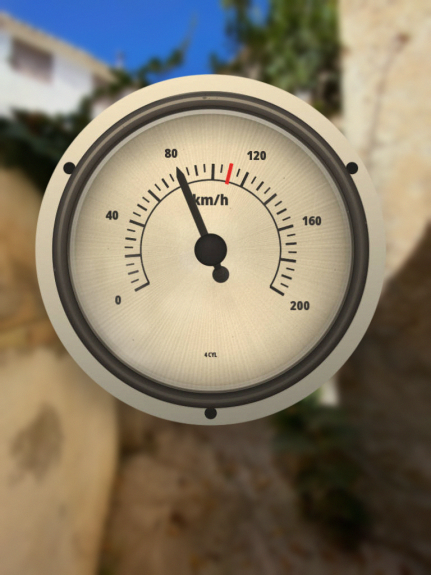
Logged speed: 80,km/h
